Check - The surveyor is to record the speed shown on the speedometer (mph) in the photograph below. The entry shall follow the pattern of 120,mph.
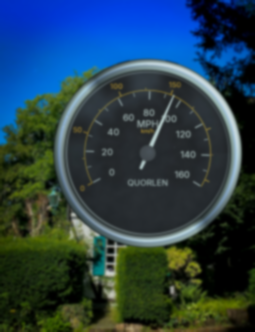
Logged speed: 95,mph
